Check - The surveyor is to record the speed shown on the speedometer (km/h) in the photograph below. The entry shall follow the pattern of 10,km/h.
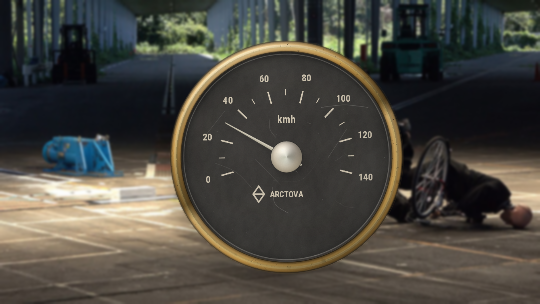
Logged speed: 30,km/h
